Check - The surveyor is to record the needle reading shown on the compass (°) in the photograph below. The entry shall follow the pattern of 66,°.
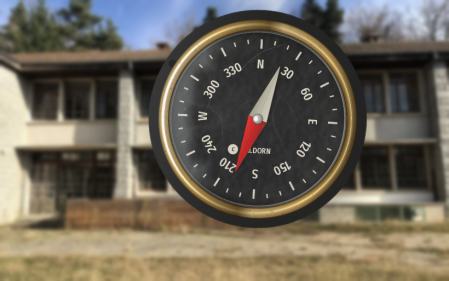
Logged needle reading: 200,°
